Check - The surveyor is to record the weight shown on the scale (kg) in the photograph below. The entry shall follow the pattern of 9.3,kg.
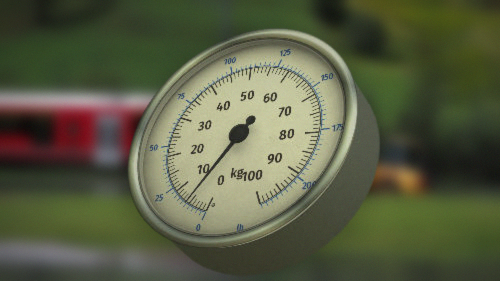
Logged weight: 5,kg
